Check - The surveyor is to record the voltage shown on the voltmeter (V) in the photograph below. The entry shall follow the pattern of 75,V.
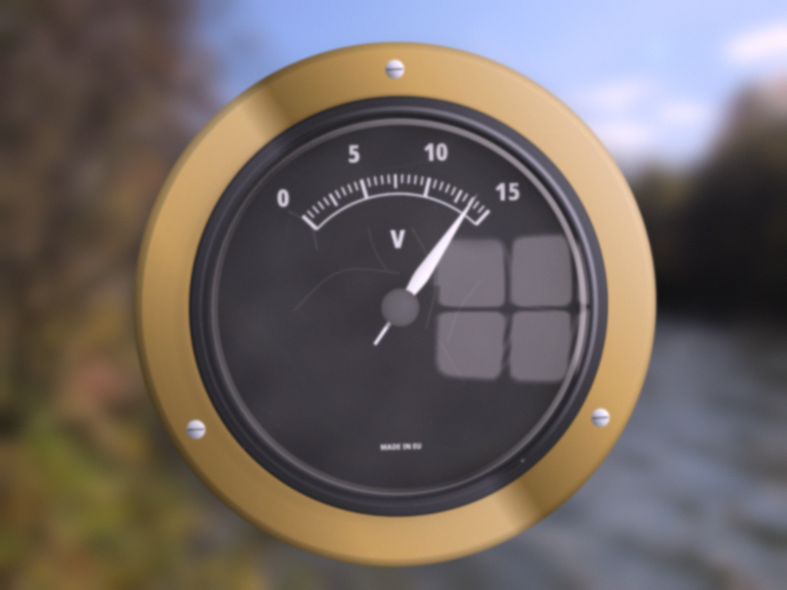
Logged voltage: 13.5,V
